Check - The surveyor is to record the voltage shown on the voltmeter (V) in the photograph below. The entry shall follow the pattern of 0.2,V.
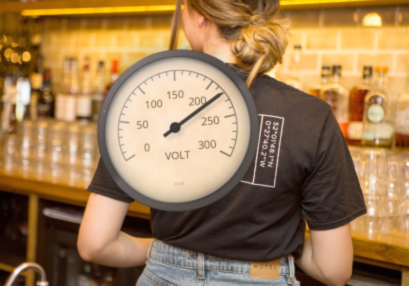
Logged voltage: 220,V
